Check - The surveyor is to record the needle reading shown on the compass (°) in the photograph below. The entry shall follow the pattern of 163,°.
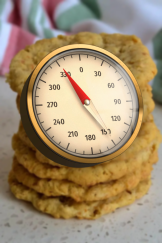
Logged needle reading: 330,°
